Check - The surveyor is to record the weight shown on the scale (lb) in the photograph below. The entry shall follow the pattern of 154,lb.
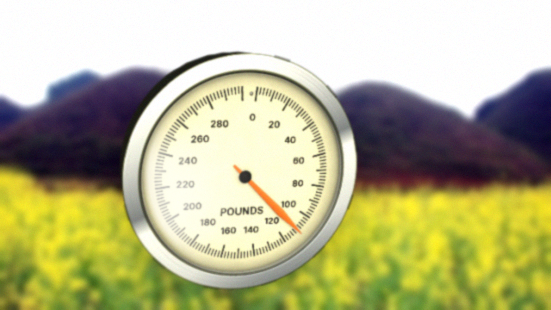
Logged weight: 110,lb
